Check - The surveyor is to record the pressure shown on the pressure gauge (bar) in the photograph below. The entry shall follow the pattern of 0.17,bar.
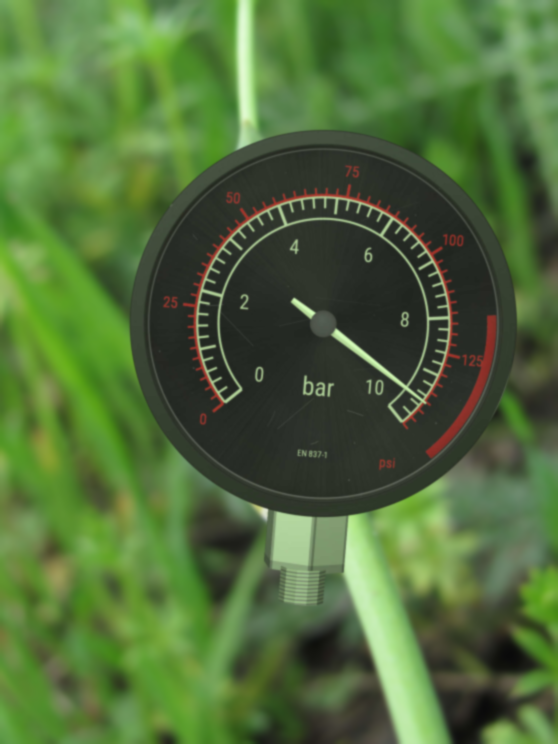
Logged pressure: 9.5,bar
